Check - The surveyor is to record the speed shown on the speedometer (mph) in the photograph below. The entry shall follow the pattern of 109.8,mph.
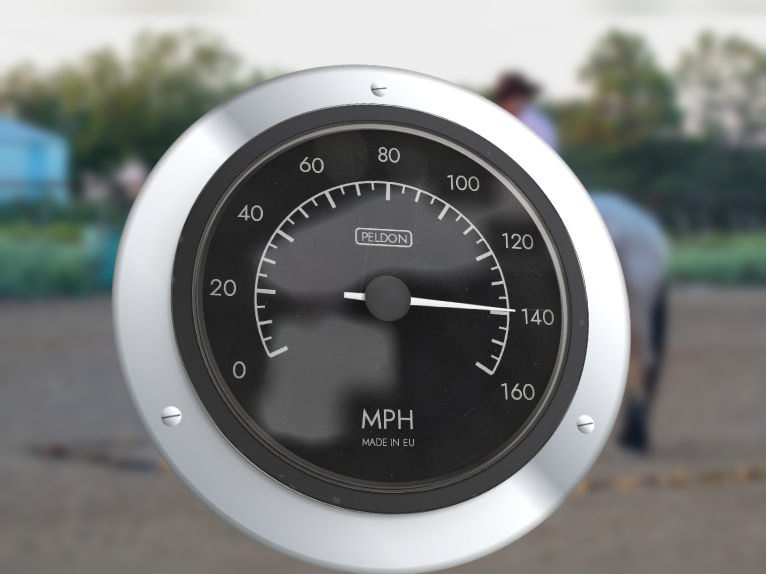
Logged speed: 140,mph
